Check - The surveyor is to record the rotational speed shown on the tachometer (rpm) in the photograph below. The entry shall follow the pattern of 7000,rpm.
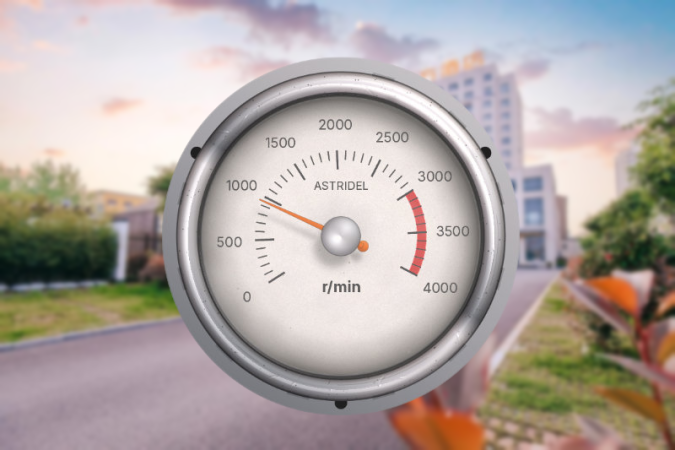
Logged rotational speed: 950,rpm
